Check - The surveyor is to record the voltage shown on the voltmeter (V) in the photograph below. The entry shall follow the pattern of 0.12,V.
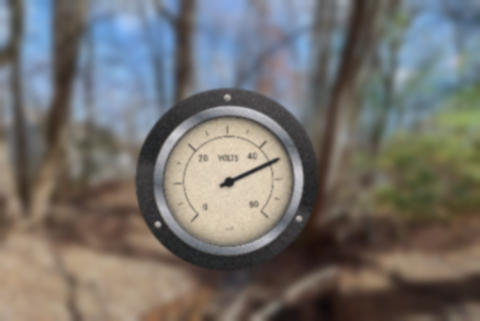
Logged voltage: 45,V
